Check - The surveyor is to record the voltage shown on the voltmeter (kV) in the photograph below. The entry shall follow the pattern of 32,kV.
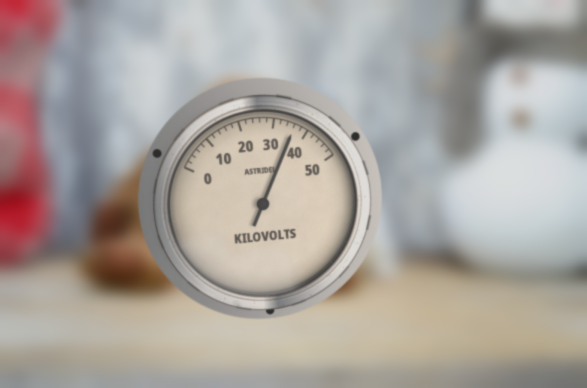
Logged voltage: 36,kV
